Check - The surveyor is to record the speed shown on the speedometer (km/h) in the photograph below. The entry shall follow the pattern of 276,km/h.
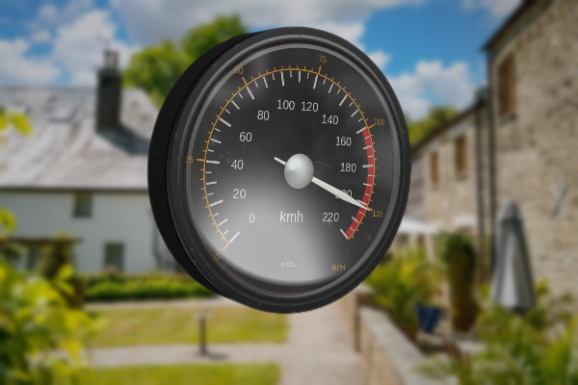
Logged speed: 202.5,km/h
